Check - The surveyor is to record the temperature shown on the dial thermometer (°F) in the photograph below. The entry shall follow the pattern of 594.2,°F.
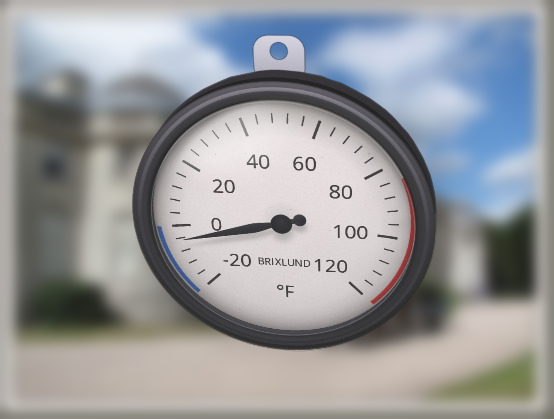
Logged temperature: -4,°F
